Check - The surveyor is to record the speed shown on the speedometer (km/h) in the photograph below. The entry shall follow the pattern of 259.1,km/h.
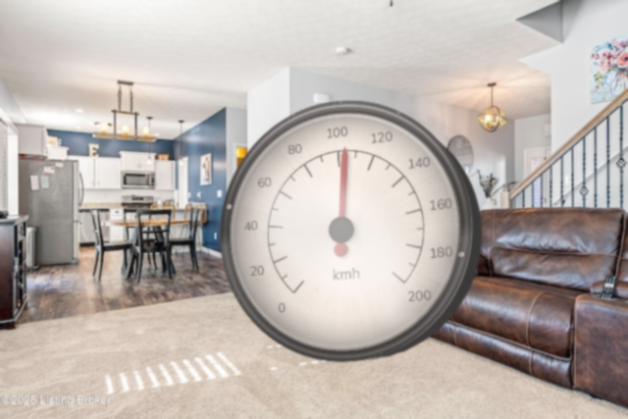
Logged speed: 105,km/h
